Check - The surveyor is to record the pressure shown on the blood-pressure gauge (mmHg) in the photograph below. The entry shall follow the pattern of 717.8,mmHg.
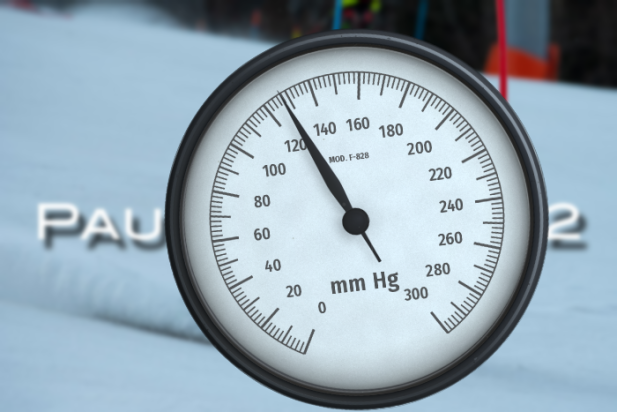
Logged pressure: 128,mmHg
